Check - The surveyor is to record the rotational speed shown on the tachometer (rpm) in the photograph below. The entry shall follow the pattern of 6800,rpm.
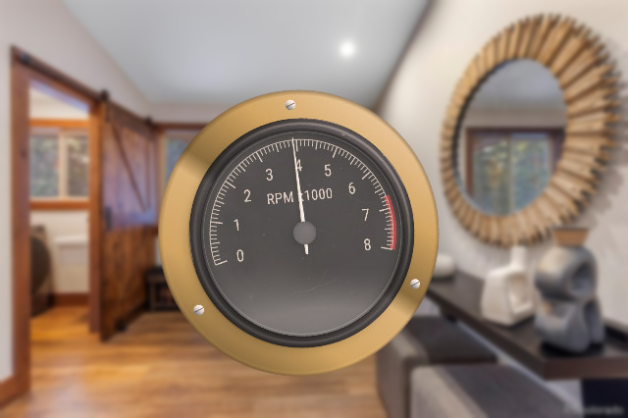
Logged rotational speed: 3900,rpm
